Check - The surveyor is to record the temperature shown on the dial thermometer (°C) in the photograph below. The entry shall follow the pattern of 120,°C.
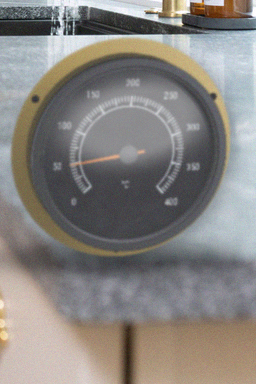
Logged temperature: 50,°C
